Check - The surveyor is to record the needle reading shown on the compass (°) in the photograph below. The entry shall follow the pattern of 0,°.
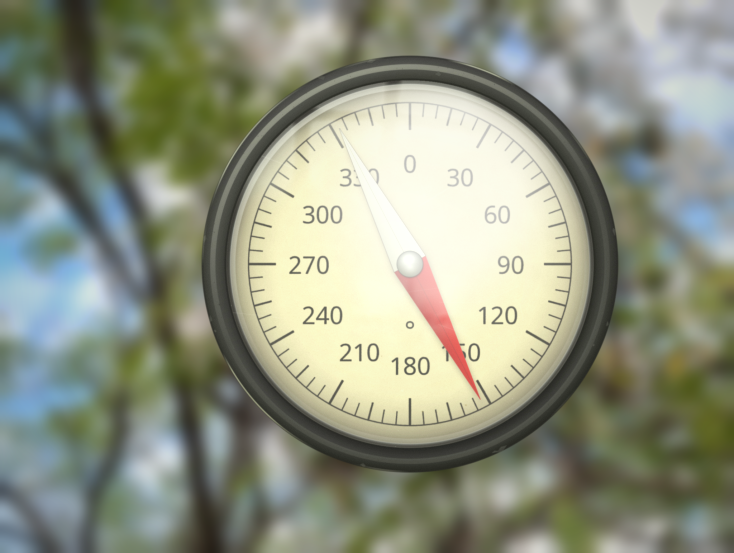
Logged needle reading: 152.5,°
